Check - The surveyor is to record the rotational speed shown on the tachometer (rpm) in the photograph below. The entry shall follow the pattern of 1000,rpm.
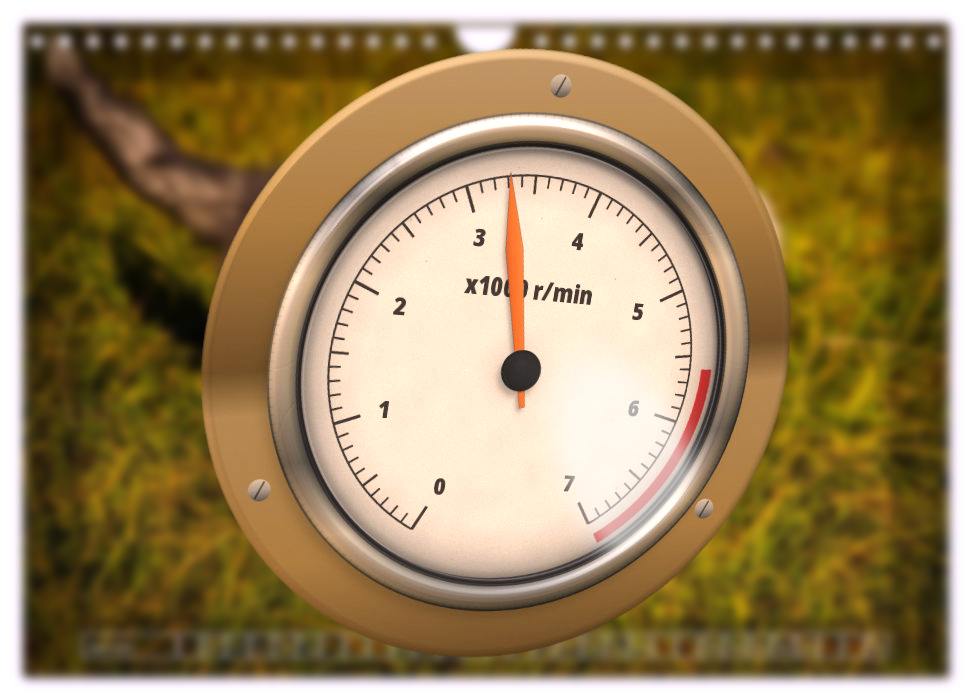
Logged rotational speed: 3300,rpm
